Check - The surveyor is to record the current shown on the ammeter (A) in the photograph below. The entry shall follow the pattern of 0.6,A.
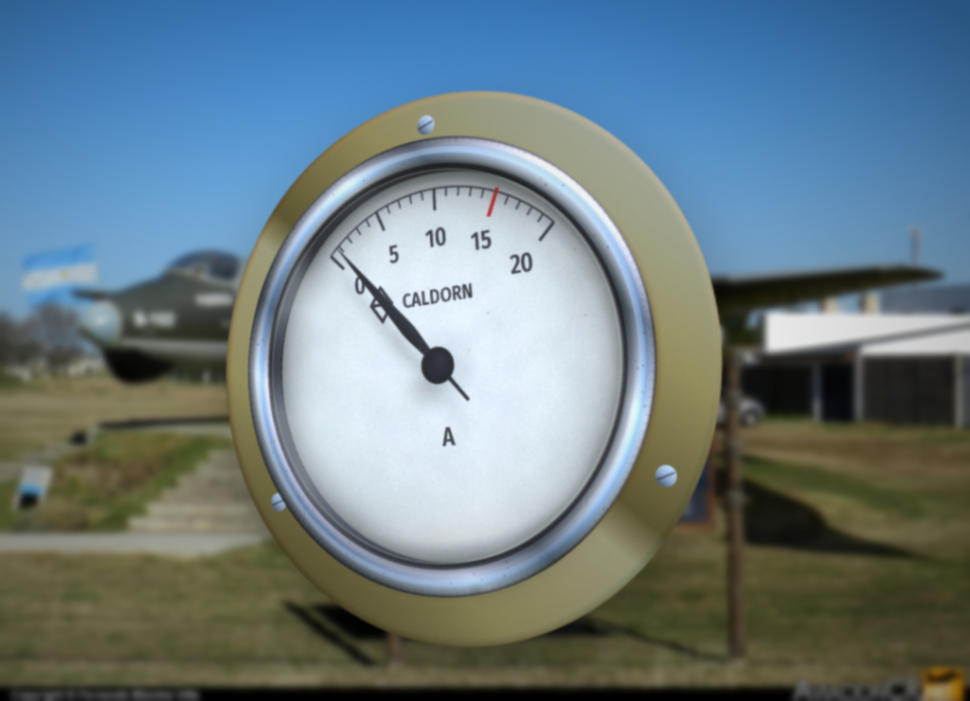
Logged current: 1,A
